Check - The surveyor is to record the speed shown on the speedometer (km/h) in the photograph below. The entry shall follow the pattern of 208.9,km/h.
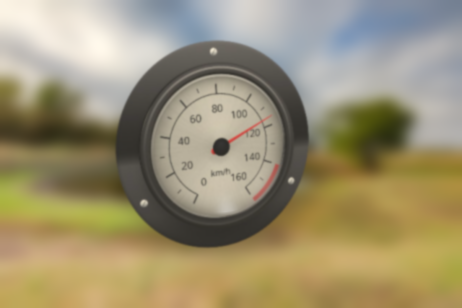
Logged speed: 115,km/h
